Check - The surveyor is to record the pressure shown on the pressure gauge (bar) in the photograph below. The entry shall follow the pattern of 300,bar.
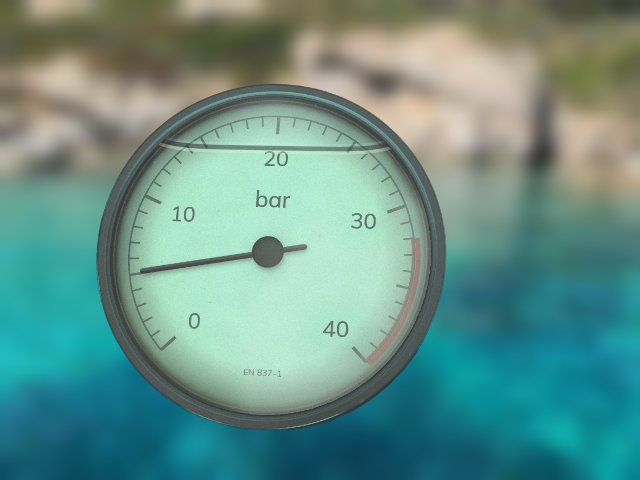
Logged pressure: 5,bar
